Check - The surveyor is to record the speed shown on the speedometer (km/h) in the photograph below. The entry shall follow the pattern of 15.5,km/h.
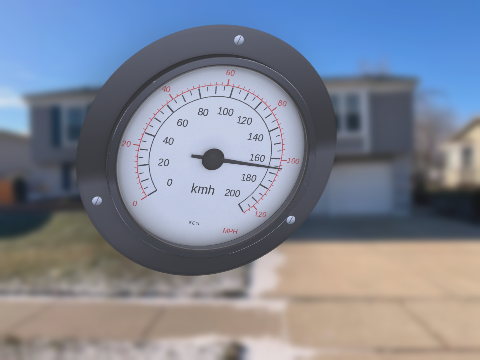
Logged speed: 165,km/h
